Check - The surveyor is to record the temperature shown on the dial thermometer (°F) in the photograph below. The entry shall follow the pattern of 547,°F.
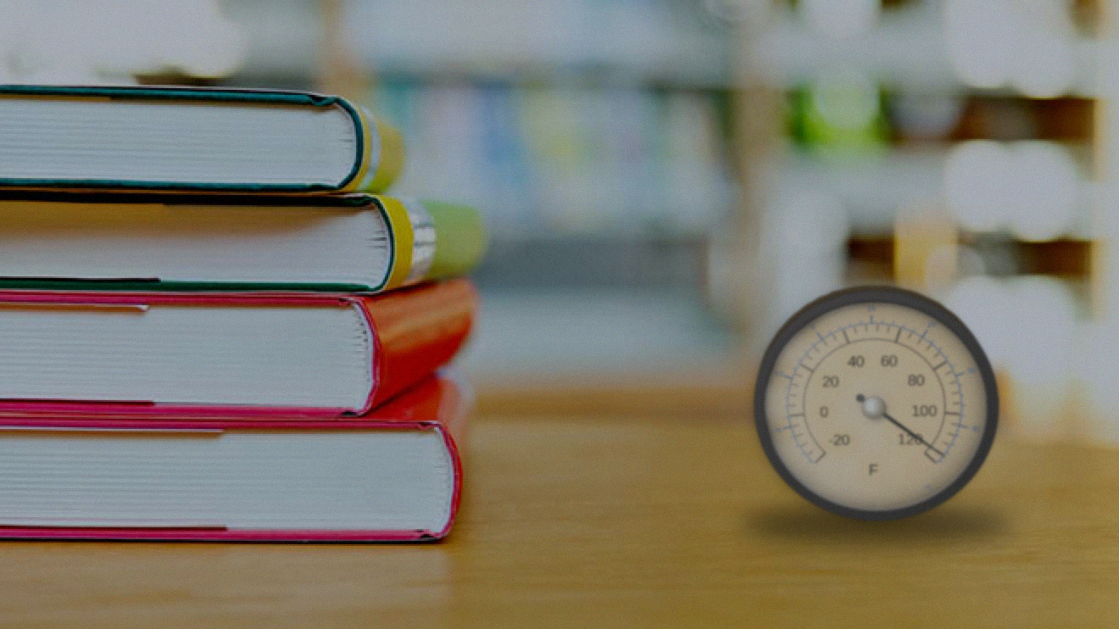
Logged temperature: 116,°F
